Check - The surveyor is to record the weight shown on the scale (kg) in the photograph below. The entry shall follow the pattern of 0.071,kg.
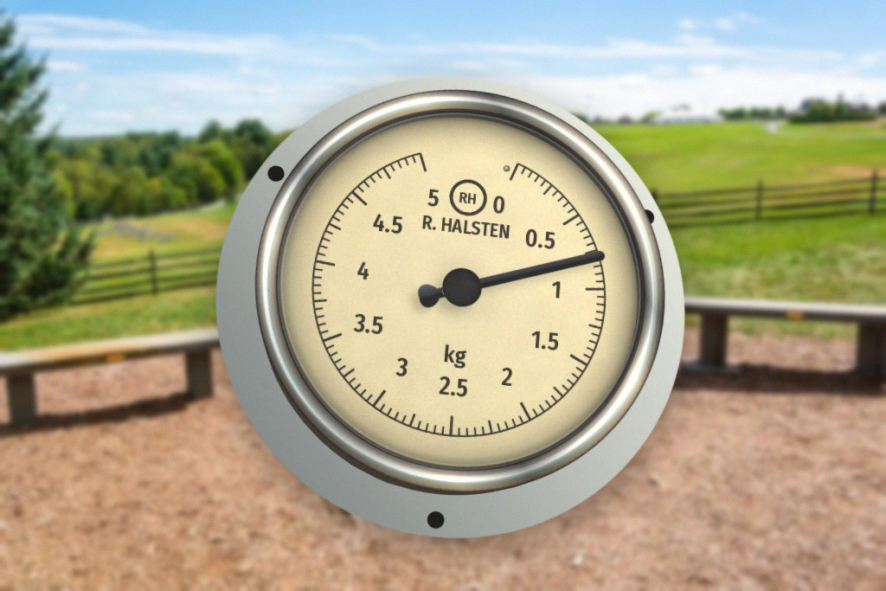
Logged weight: 0.8,kg
